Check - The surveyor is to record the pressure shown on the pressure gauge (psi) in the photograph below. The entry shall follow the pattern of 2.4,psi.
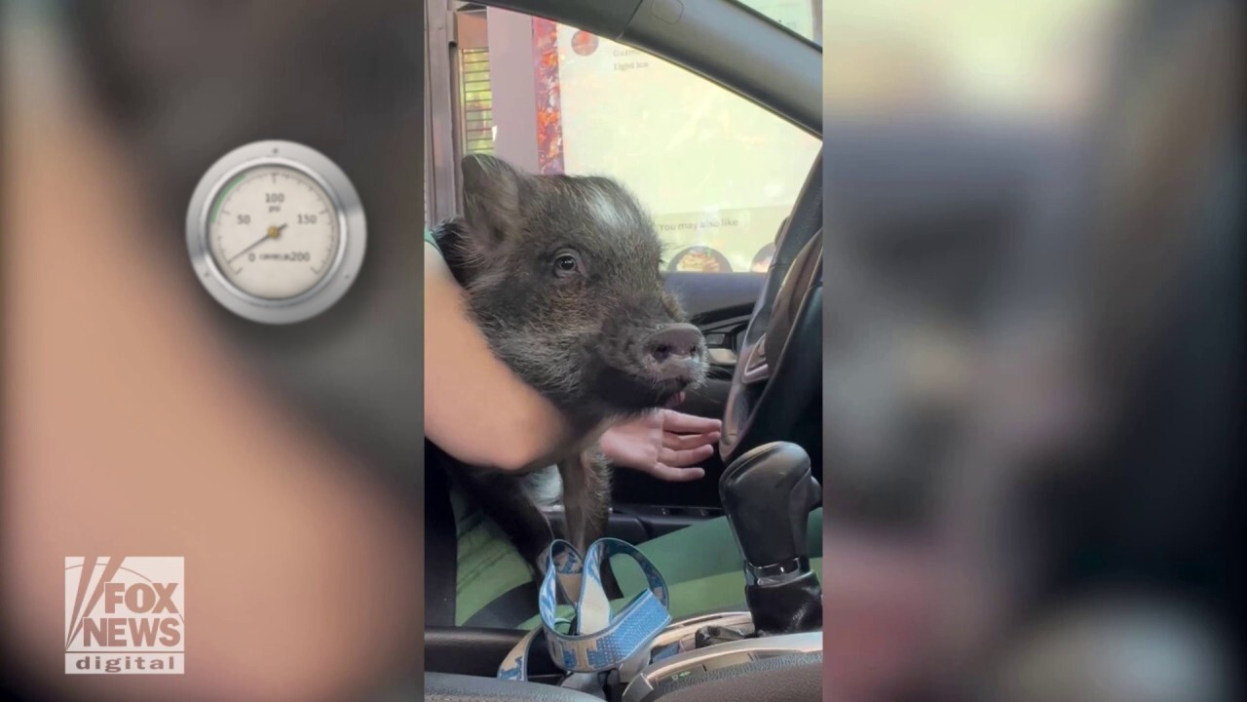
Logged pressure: 10,psi
